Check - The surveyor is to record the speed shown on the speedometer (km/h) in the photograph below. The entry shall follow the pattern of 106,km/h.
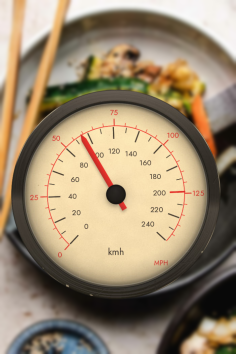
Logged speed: 95,km/h
